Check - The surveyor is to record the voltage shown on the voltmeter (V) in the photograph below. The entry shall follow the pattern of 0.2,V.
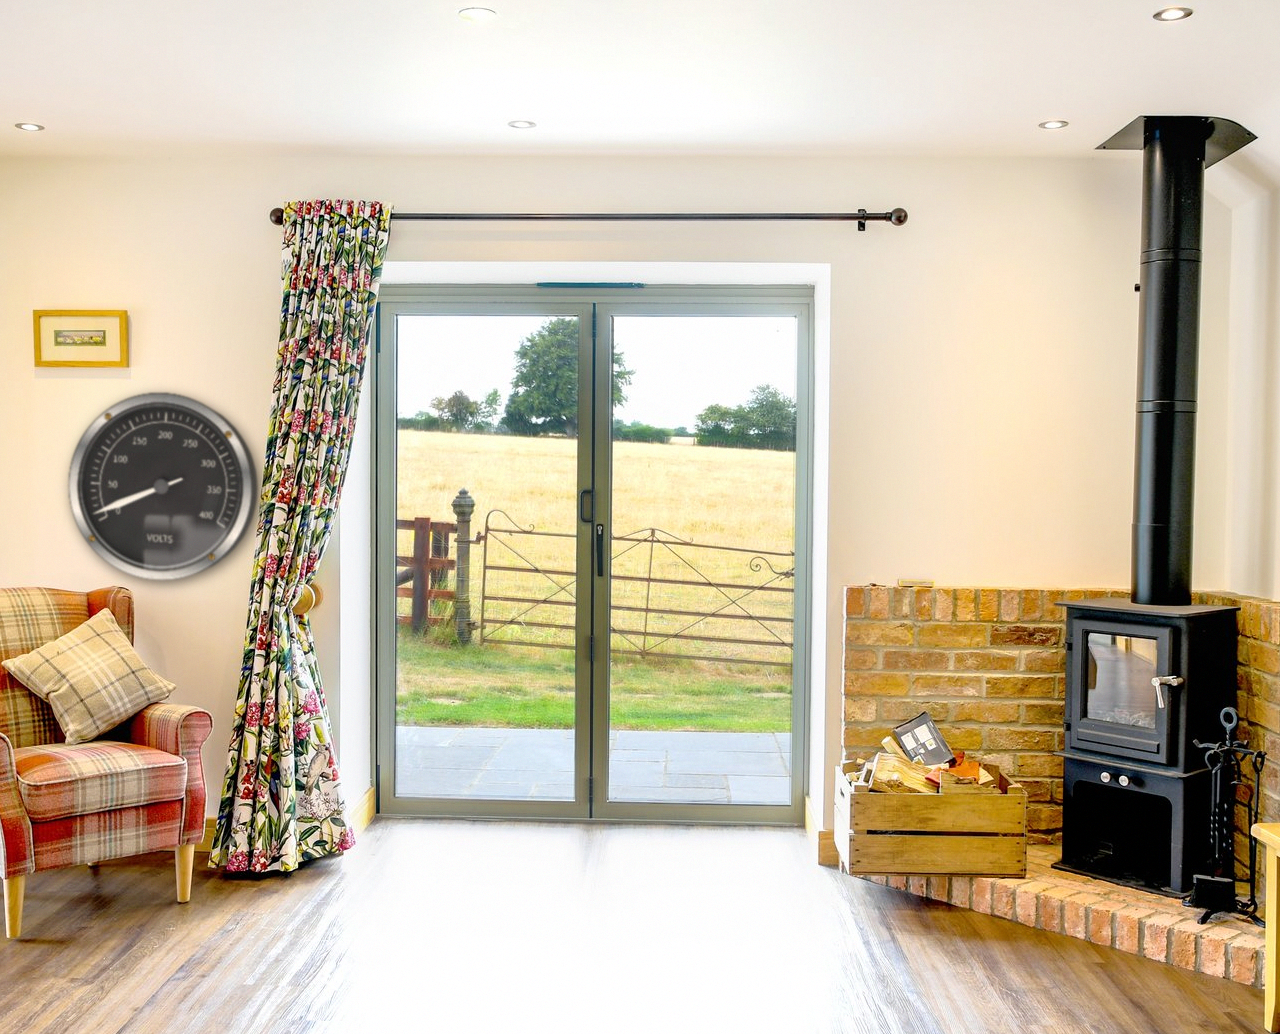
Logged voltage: 10,V
